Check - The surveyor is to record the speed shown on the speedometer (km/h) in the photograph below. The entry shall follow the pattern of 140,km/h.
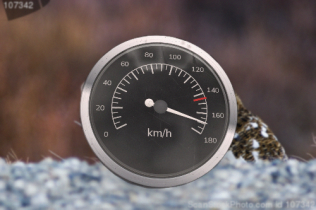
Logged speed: 170,km/h
